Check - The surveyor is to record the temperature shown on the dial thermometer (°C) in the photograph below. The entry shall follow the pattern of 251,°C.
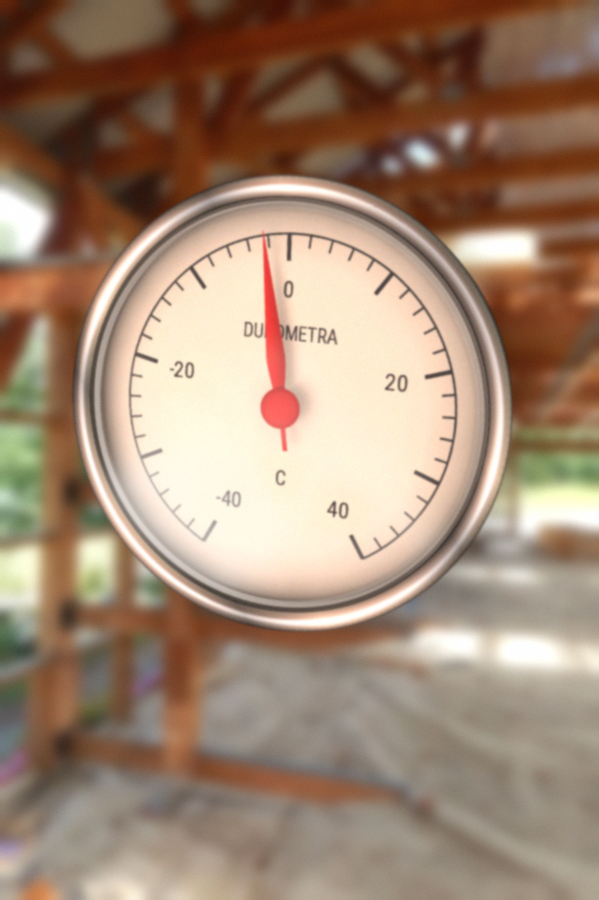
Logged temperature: -2,°C
